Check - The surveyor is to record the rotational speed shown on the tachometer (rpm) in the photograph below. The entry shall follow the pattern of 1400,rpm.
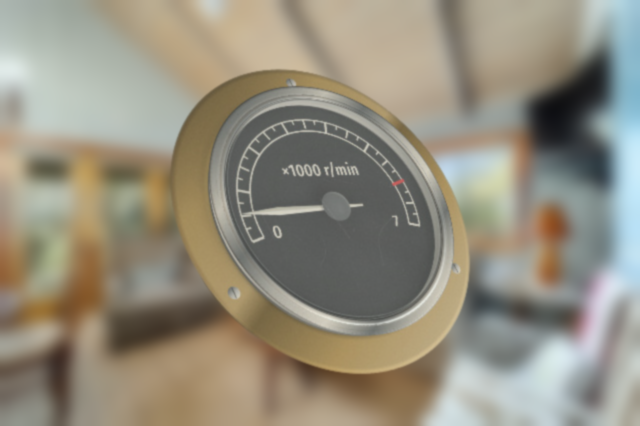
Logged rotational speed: 500,rpm
